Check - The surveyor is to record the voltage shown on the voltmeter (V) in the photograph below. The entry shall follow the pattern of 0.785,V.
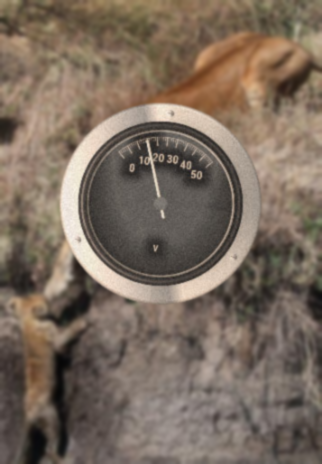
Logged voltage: 15,V
